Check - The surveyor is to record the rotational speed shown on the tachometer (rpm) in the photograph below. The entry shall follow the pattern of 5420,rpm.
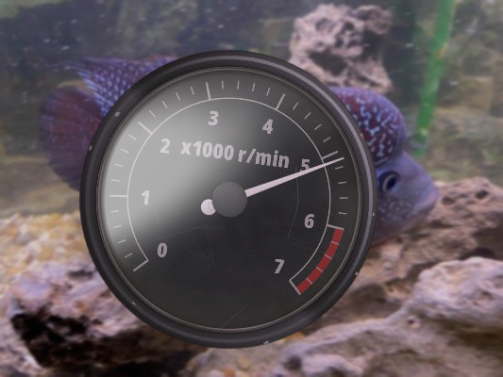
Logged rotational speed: 5100,rpm
